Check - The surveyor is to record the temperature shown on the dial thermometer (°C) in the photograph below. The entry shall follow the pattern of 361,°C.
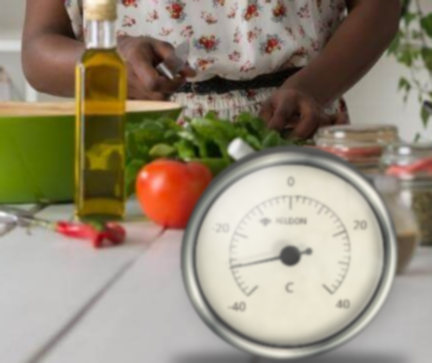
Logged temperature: -30,°C
